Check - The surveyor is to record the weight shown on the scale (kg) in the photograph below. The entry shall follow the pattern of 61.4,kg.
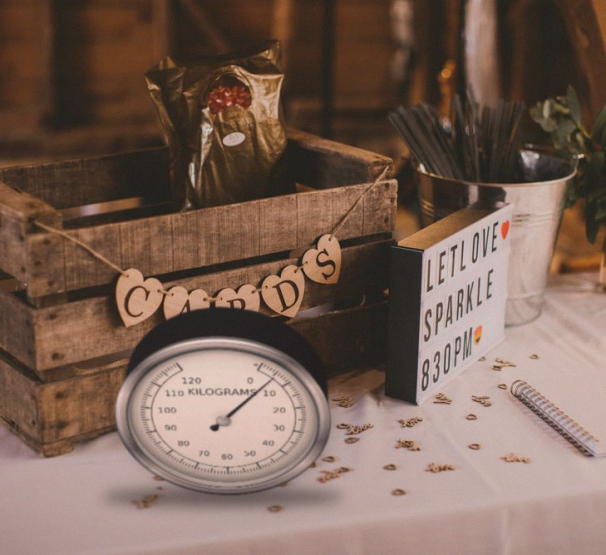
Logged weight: 5,kg
